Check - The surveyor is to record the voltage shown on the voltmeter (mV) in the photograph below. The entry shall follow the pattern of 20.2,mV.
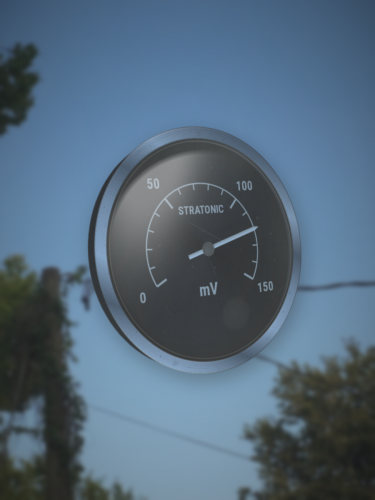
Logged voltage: 120,mV
